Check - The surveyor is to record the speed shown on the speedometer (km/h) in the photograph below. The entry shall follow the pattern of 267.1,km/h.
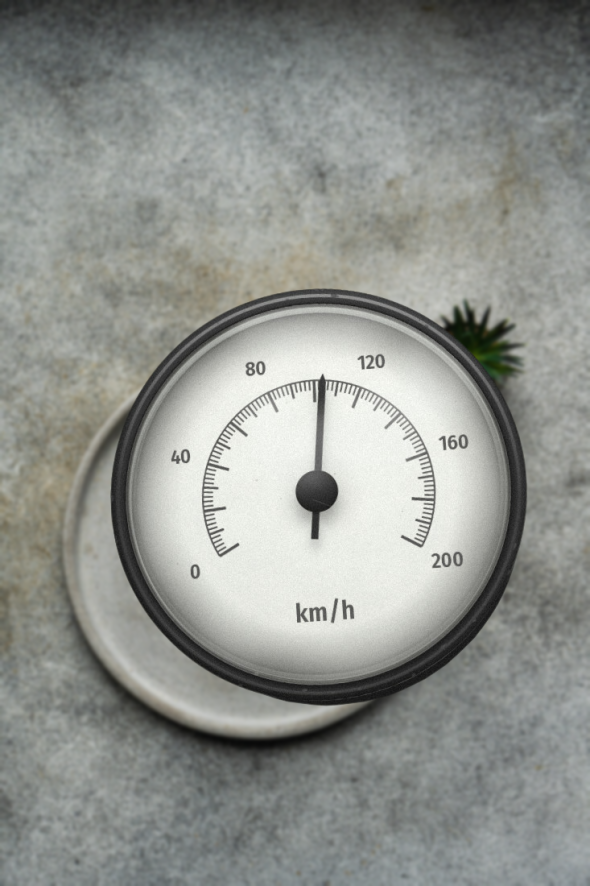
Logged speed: 104,km/h
